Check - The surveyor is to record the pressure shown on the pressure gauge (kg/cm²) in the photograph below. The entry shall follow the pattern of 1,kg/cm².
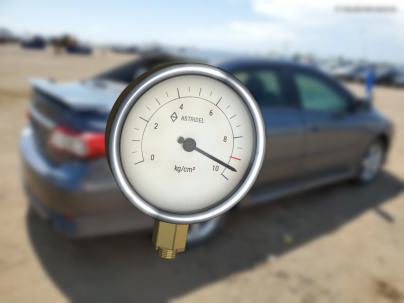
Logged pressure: 9.5,kg/cm²
